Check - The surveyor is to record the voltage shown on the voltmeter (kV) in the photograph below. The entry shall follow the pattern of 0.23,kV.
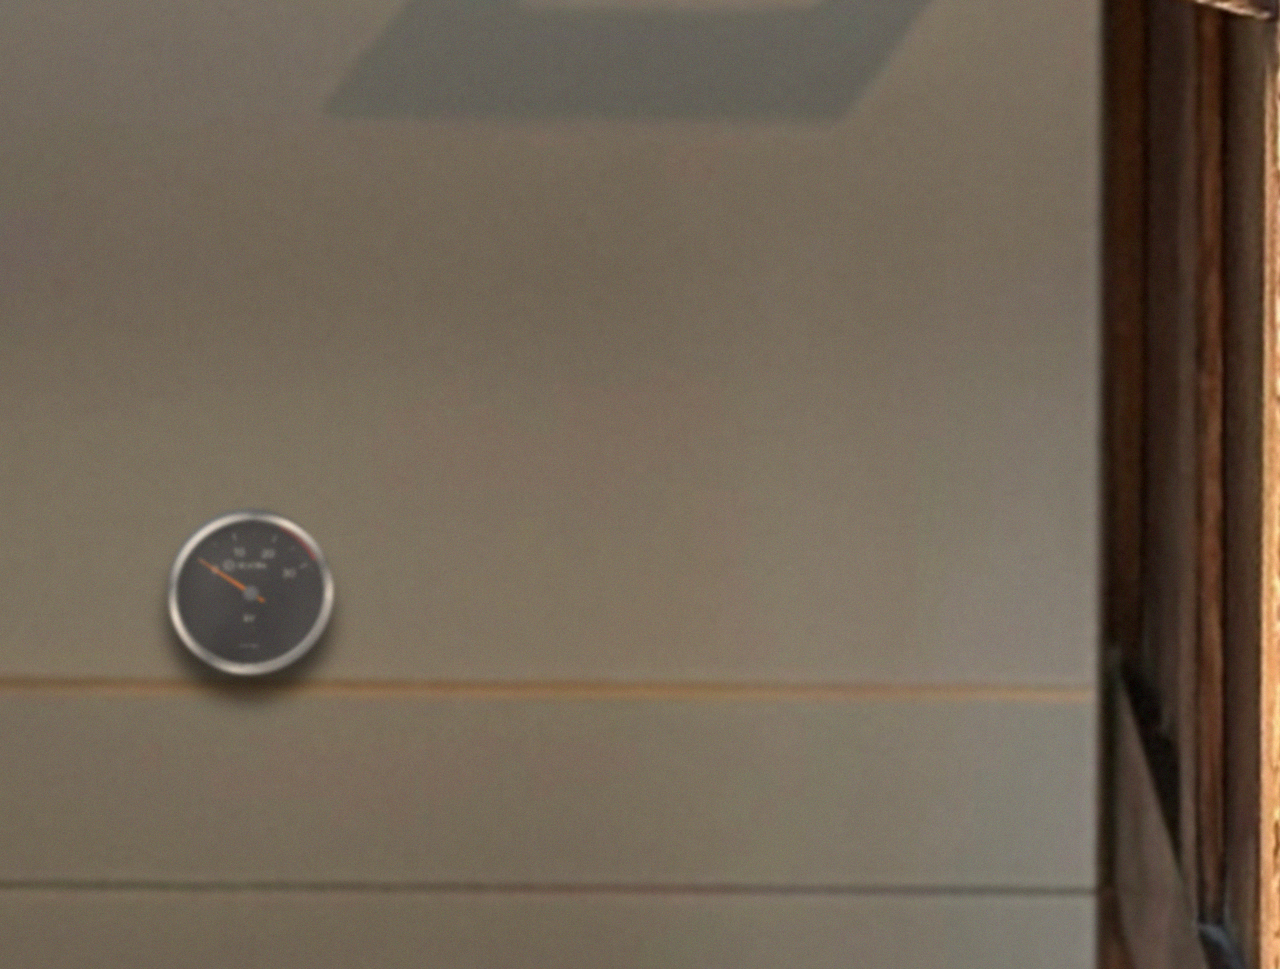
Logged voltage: 0,kV
